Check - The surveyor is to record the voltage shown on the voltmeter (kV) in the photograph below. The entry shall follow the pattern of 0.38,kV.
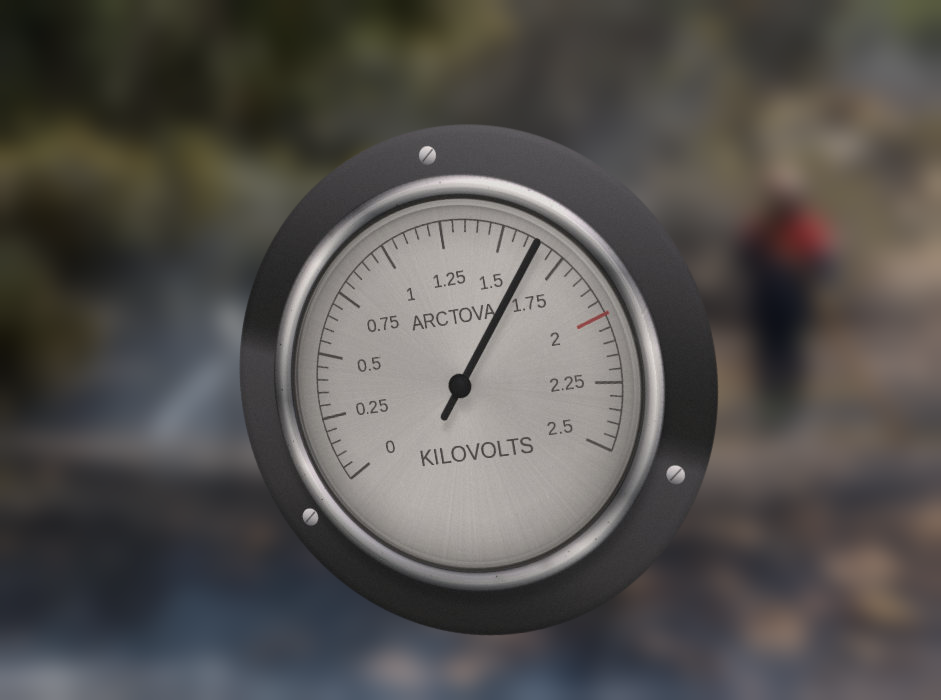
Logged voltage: 1.65,kV
